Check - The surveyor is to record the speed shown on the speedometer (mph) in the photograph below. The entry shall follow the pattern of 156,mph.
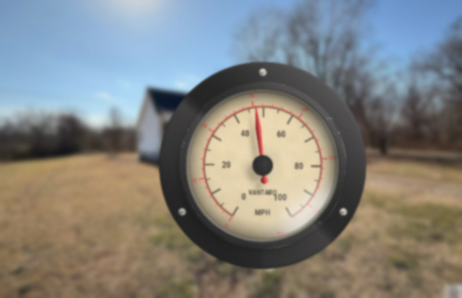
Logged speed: 47.5,mph
